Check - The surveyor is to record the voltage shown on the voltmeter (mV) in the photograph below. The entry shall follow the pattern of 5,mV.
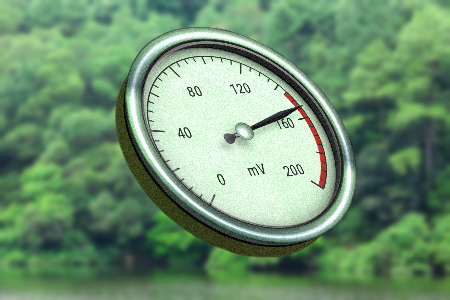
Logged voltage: 155,mV
